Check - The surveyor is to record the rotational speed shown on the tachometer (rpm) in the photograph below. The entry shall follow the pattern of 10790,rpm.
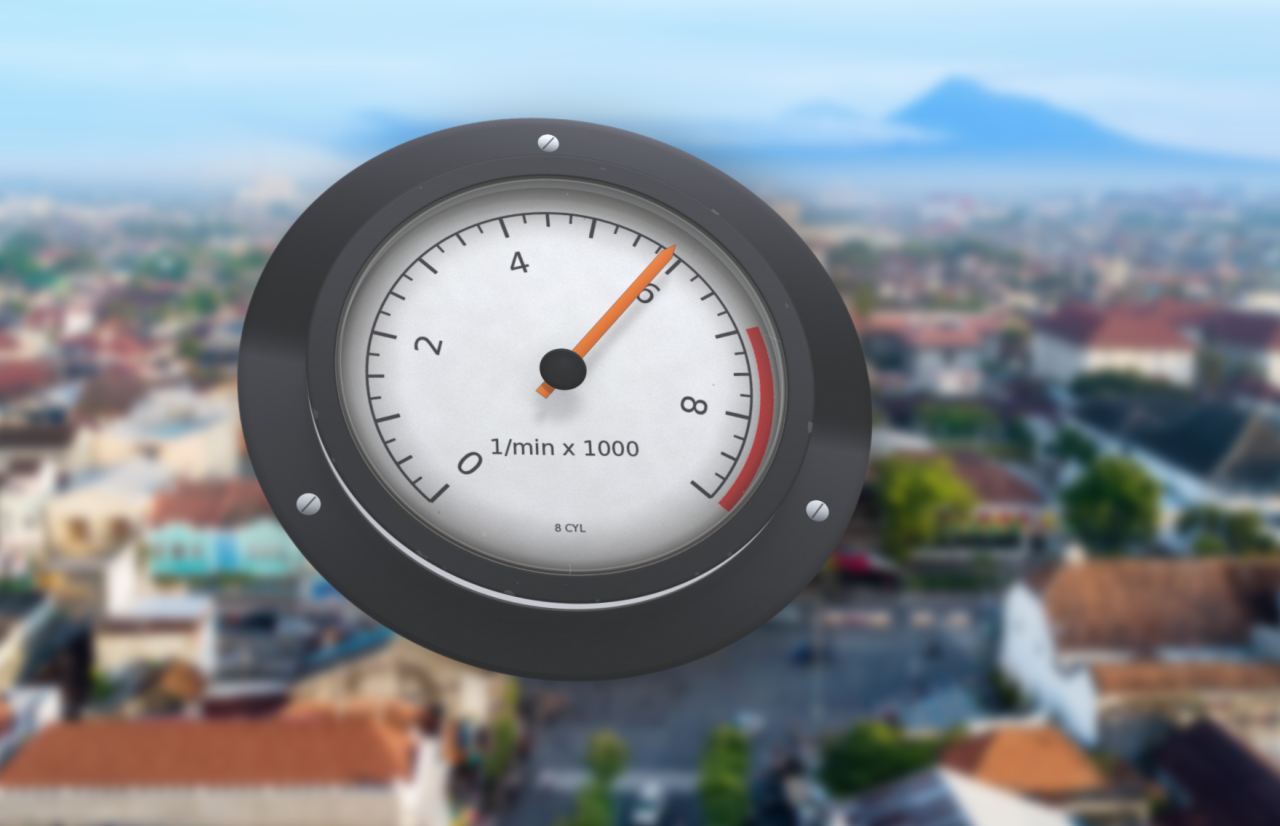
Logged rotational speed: 5875,rpm
